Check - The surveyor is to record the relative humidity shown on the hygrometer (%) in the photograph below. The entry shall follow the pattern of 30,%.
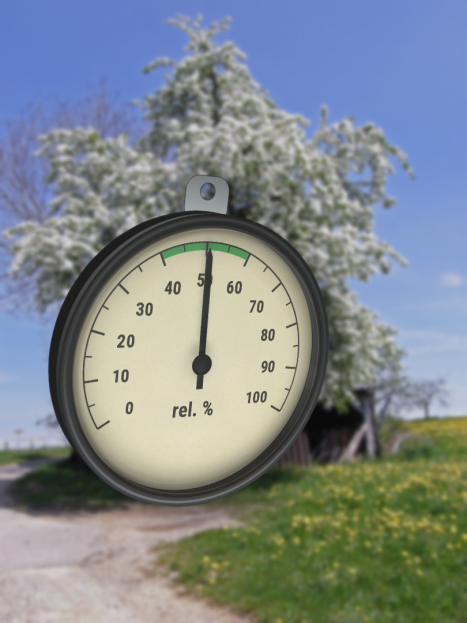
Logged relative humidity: 50,%
